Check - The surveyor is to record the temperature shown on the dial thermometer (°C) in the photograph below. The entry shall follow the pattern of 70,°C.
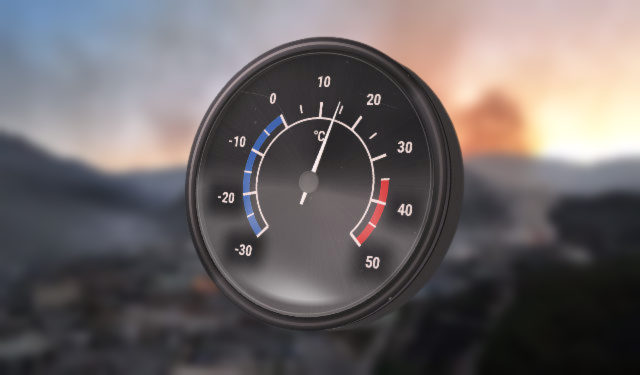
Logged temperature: 15,°C
